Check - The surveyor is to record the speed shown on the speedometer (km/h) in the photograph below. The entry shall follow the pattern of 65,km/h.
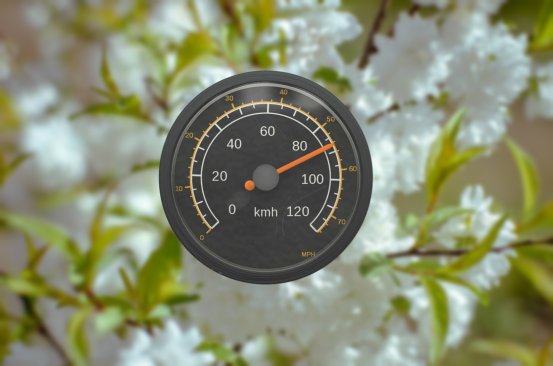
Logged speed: 87.5,km/h
